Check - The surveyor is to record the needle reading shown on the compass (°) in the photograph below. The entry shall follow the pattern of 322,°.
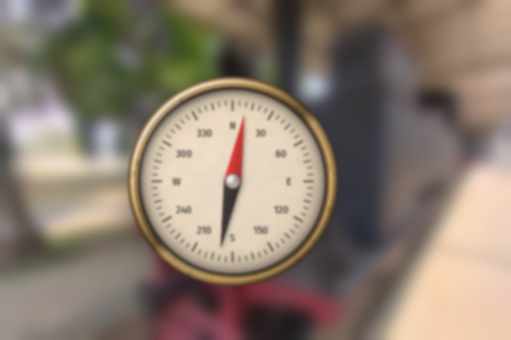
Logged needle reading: 10,°
